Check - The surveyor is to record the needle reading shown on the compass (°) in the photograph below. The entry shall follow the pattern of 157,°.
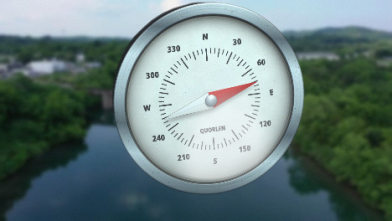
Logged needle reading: 75,°
